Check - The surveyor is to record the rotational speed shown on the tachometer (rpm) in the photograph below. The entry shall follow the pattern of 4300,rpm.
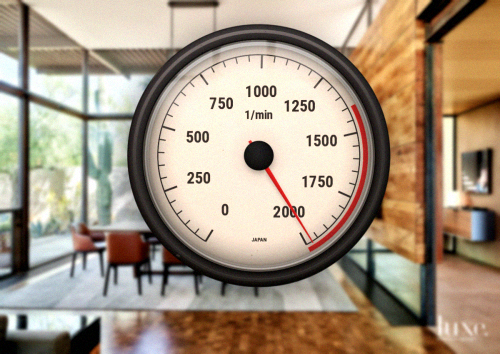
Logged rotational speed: 1975,rpm
